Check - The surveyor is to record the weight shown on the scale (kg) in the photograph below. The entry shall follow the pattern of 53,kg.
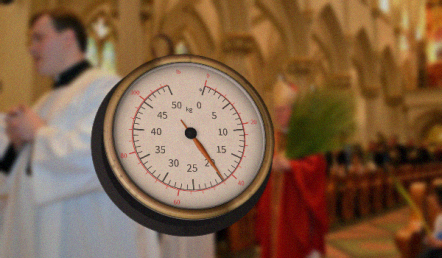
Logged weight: 20,kg
